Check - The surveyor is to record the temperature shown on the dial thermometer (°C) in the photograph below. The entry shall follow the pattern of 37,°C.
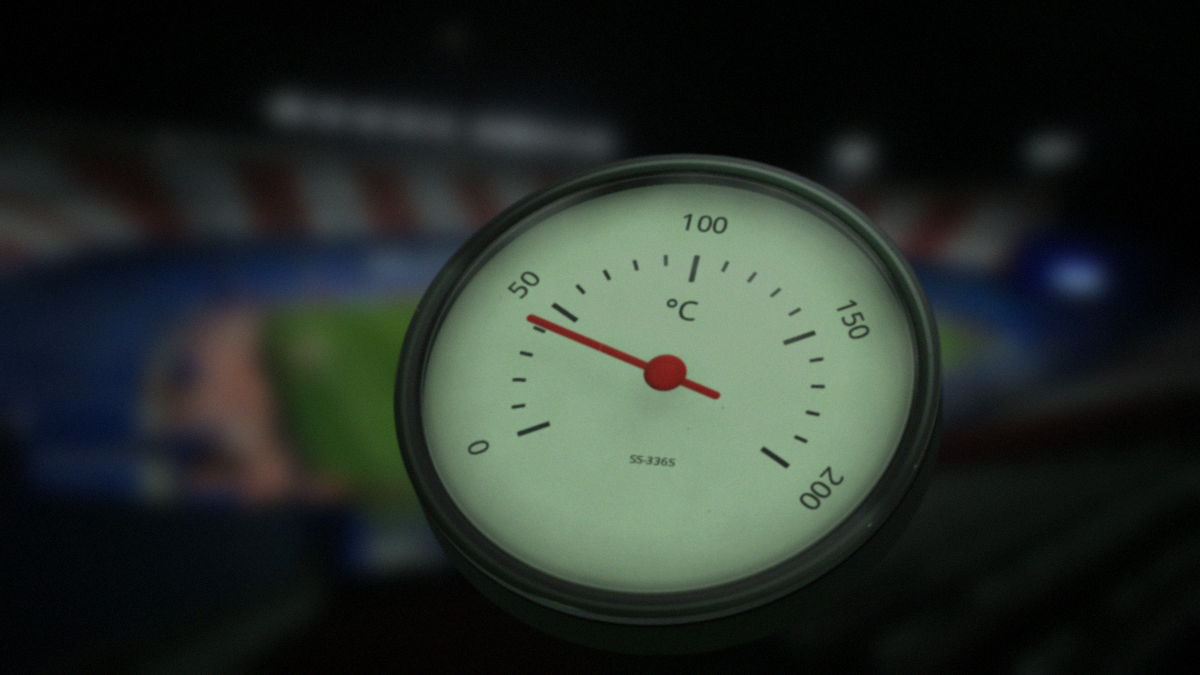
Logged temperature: 40,°C
